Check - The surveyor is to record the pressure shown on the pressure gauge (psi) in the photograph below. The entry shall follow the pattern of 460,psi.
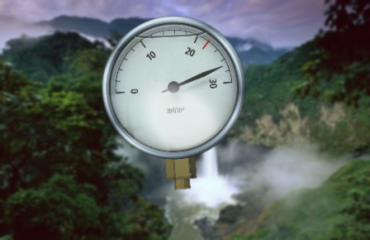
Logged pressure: 27,psi
